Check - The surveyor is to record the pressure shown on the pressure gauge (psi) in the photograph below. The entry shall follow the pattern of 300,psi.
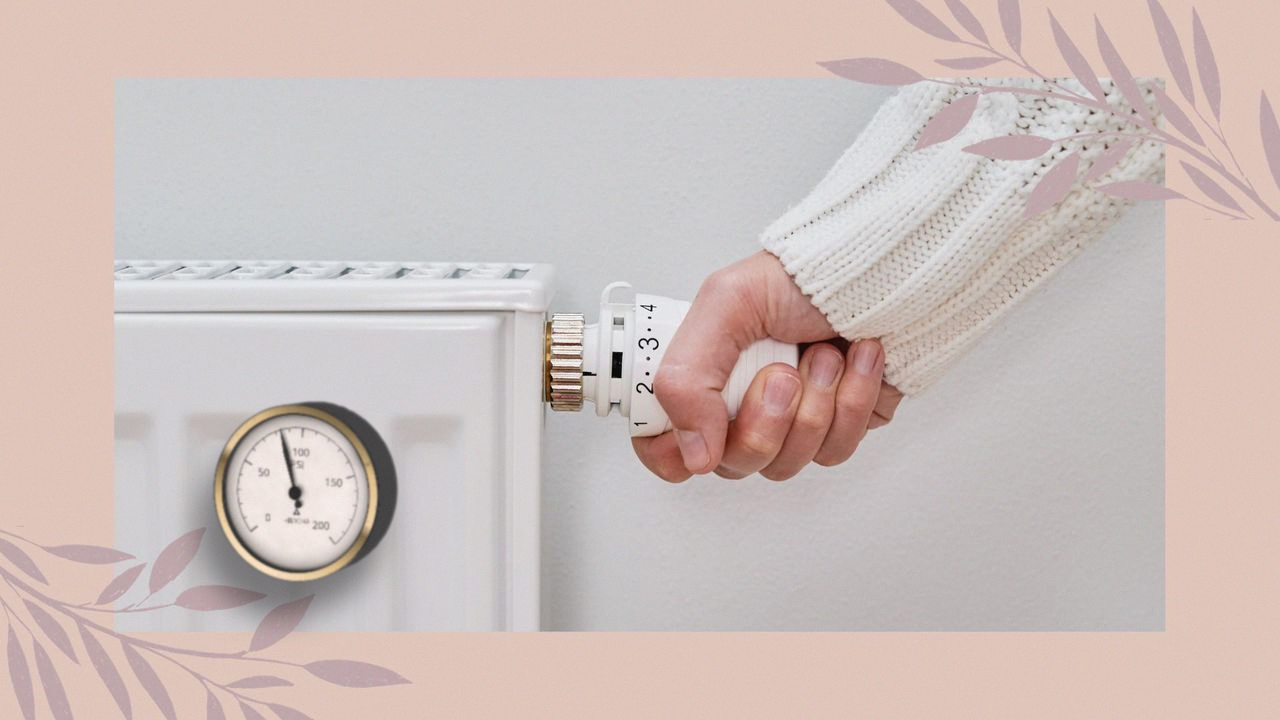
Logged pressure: 85,psi
